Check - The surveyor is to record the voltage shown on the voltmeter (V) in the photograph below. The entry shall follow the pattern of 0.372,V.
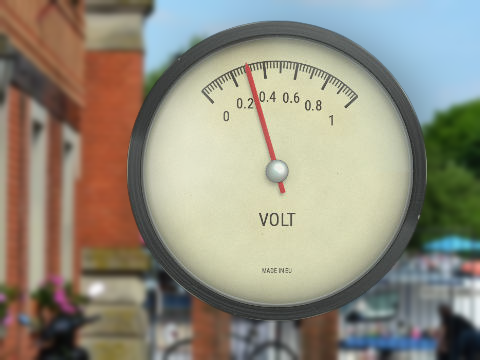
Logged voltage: 0.3,V
